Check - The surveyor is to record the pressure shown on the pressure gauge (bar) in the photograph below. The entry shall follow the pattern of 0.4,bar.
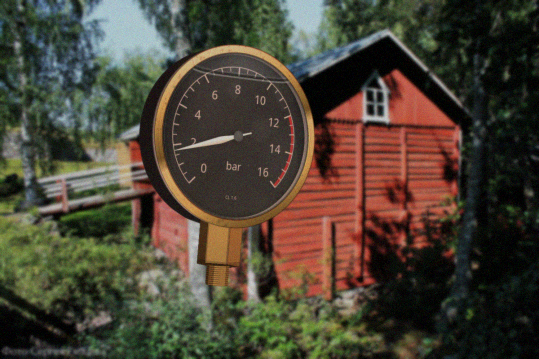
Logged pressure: 1.75,bar
